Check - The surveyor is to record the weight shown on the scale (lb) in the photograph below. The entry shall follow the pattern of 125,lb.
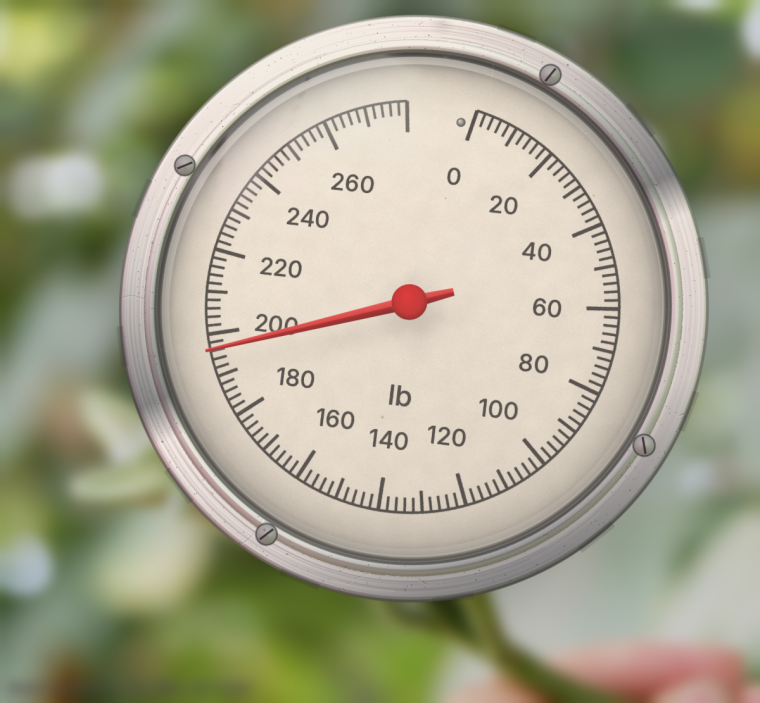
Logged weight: 196,lb
